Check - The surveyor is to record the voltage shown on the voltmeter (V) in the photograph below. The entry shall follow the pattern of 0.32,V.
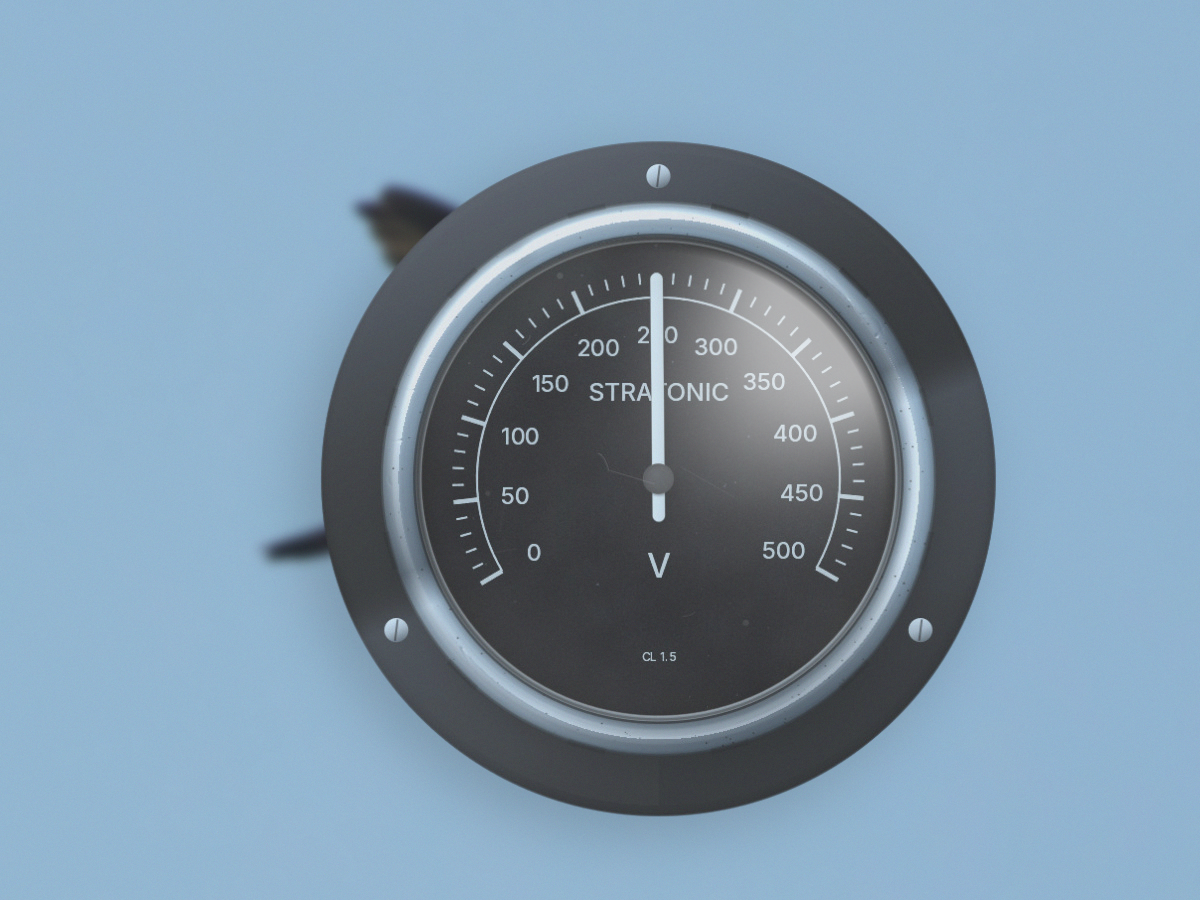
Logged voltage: 250,V
